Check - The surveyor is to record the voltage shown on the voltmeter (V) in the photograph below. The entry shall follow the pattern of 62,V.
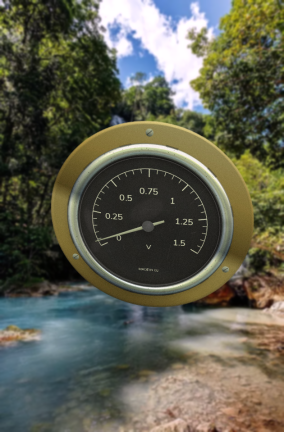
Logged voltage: 0.05,V
